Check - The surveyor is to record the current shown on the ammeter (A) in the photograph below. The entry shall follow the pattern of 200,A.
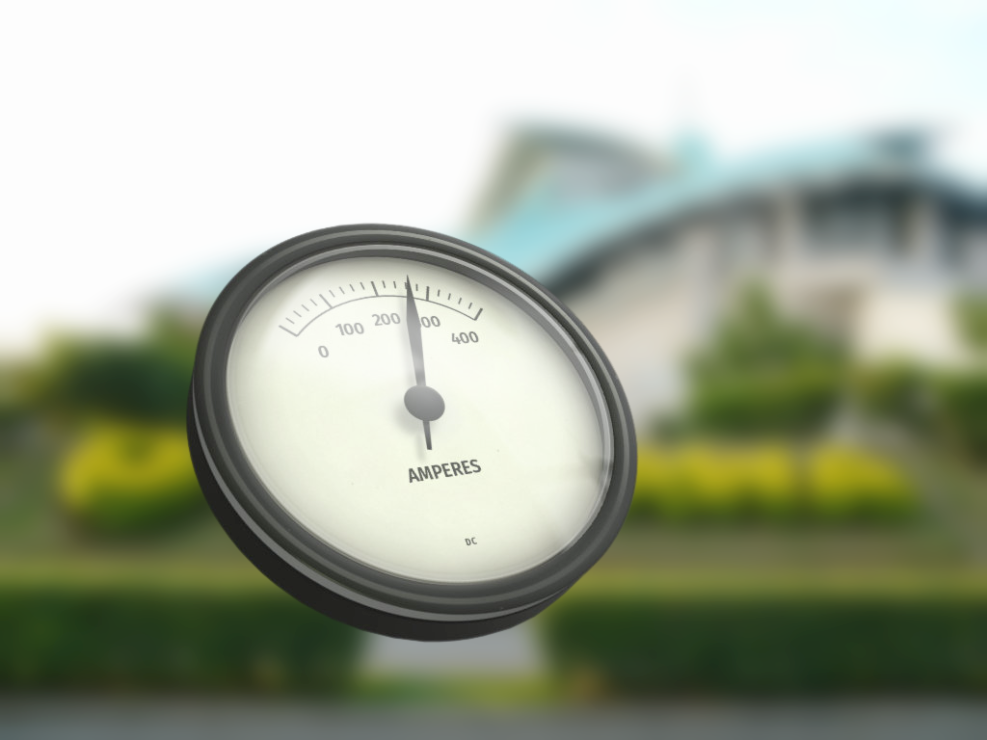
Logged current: 260,A
